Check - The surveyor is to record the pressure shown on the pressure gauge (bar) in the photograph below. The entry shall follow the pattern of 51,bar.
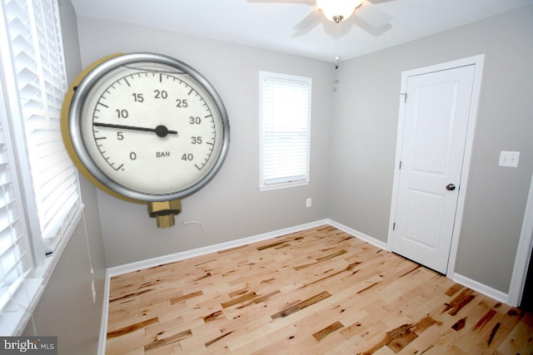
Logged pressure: 7,bar
